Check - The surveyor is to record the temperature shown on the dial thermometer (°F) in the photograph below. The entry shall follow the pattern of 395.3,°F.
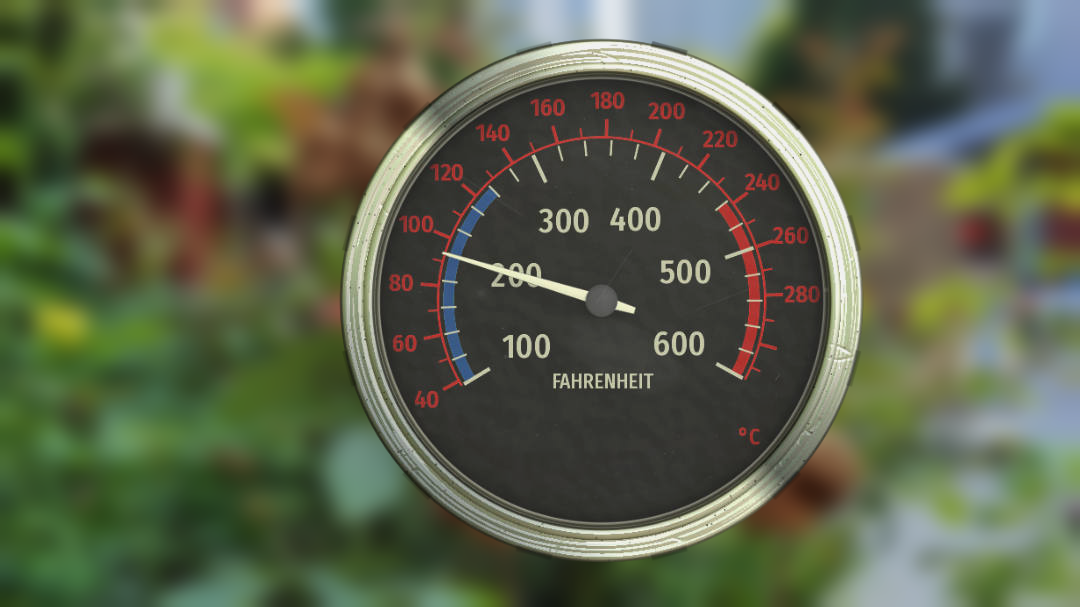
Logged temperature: 200,°F
